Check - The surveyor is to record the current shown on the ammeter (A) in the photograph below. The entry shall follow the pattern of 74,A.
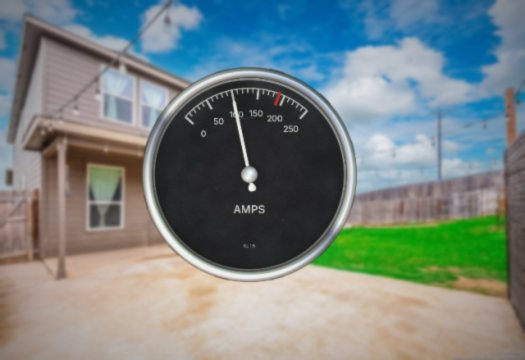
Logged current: 100,A
